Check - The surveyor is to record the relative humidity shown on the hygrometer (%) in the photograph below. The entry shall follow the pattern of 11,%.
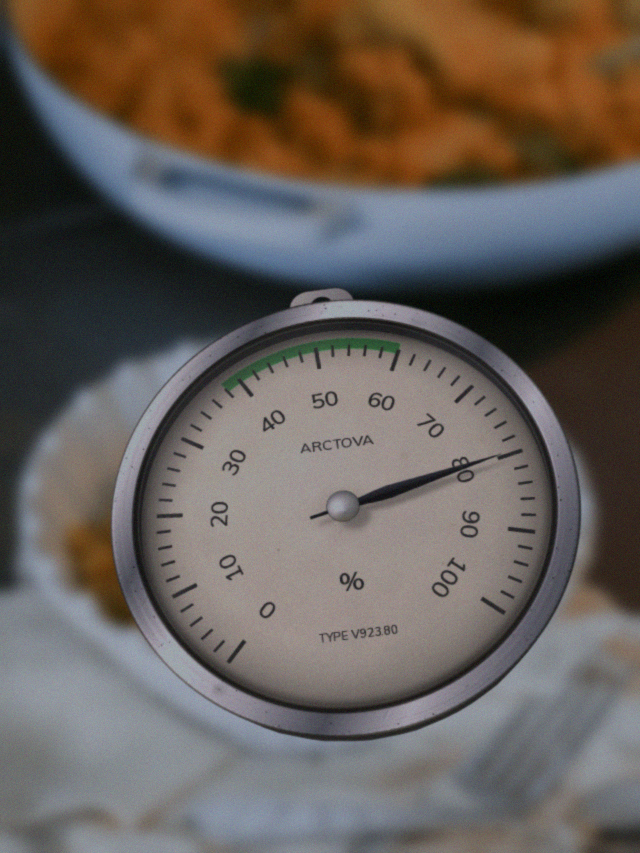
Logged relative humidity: 80,%
